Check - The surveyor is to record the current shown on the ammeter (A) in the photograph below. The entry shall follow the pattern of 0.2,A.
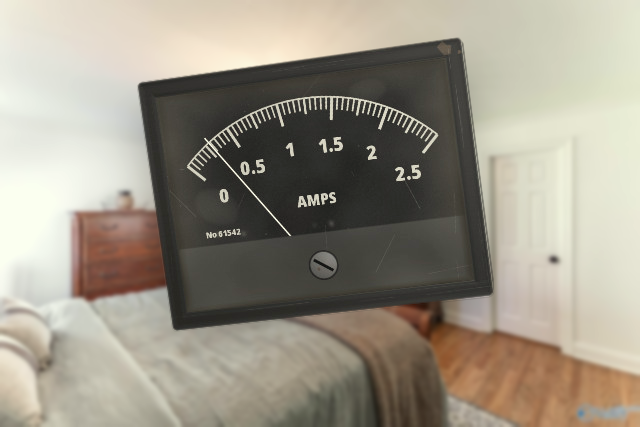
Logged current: 0.3,A
